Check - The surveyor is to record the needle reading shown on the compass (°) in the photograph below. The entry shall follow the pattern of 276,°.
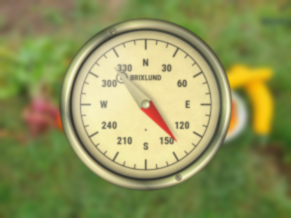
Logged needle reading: 140,°
